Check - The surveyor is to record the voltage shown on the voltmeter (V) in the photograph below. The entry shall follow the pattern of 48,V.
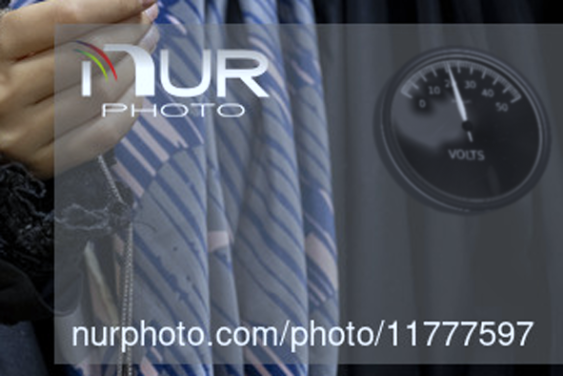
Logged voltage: 20,V
